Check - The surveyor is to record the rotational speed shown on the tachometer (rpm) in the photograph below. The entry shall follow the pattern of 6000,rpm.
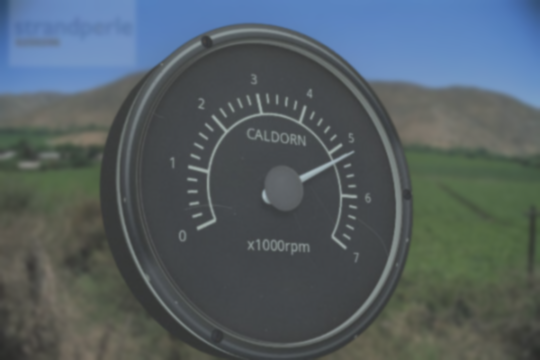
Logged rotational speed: 5200,rpm
